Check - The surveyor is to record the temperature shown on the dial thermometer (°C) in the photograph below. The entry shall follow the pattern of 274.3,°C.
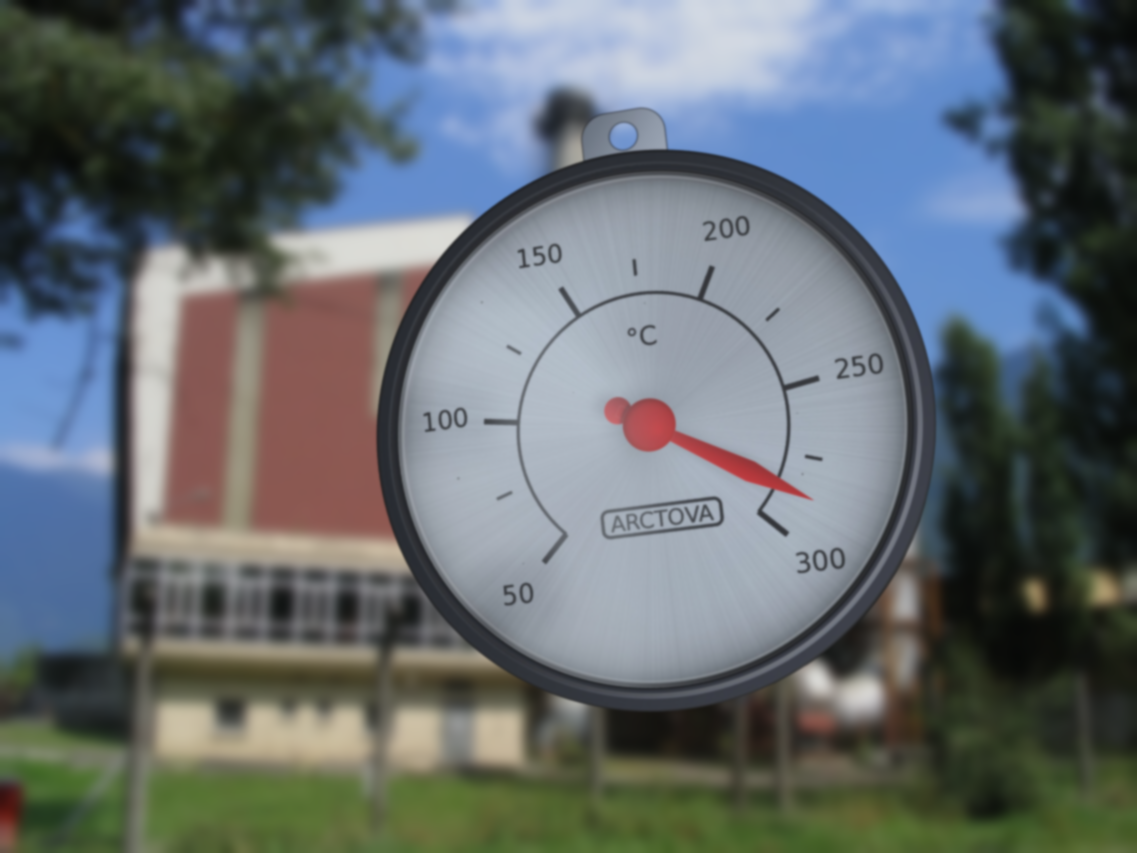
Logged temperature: 287.5,°C
